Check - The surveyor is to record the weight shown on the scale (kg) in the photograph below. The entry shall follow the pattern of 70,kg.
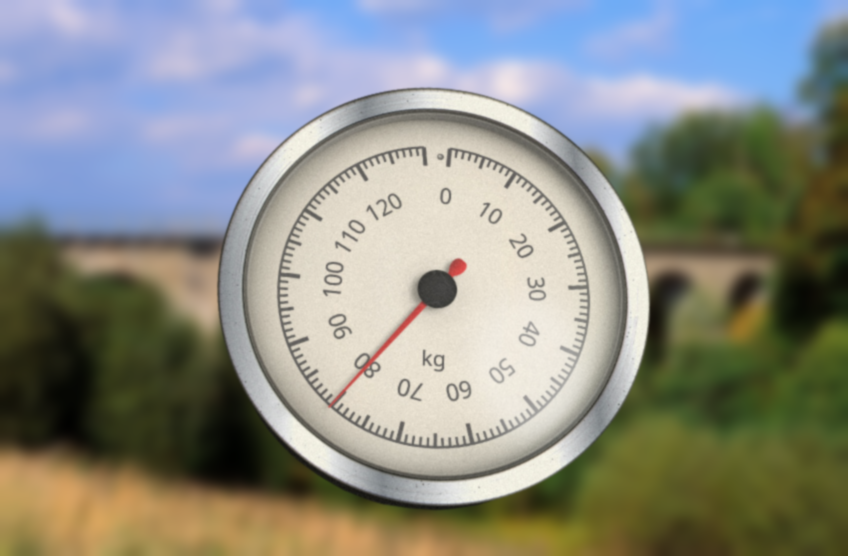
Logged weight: 80,kg
